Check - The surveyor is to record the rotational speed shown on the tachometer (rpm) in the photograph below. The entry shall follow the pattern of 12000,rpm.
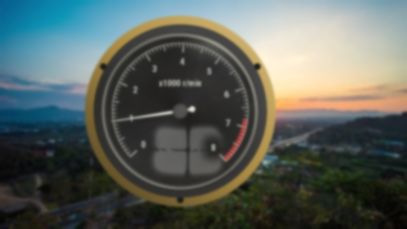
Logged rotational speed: 1000,rpm
